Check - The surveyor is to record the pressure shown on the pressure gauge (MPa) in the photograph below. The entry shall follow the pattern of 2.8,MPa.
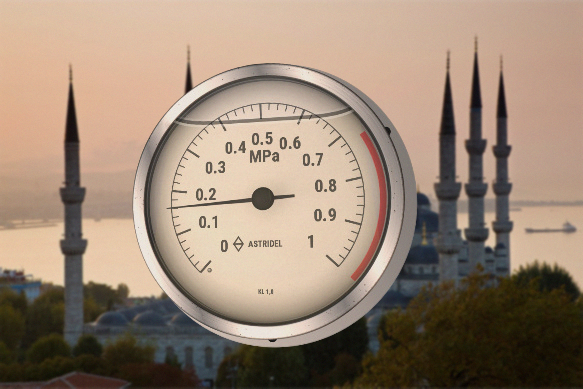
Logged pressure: 0.16,MPa
